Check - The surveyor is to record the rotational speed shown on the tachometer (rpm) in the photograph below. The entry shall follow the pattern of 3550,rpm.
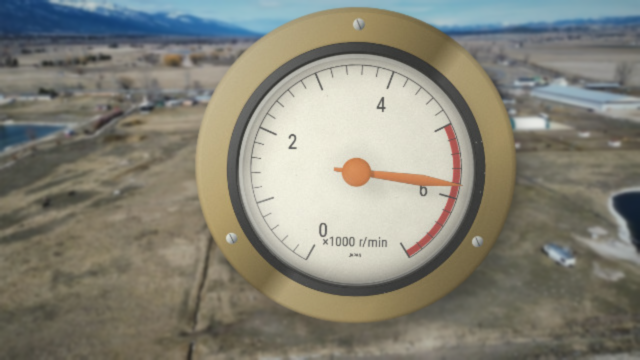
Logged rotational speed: 5800,rpm
